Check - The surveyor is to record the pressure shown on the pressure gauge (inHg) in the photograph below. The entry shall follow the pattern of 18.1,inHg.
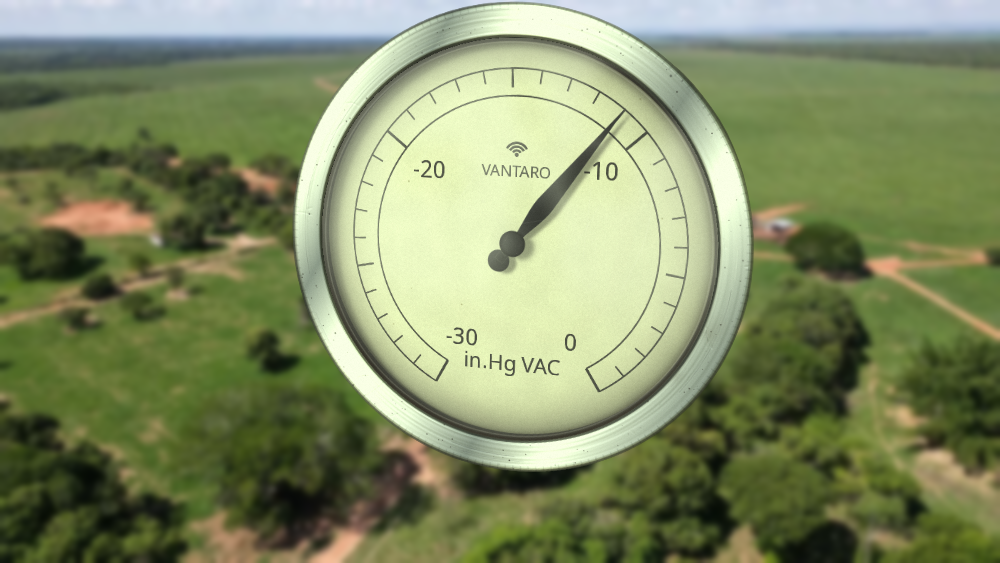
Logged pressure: -11,inHg
